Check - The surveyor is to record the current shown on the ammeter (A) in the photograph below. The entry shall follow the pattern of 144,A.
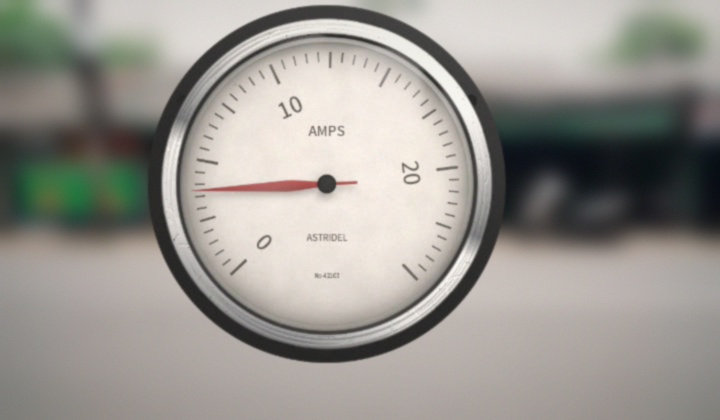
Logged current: 3.75,A
